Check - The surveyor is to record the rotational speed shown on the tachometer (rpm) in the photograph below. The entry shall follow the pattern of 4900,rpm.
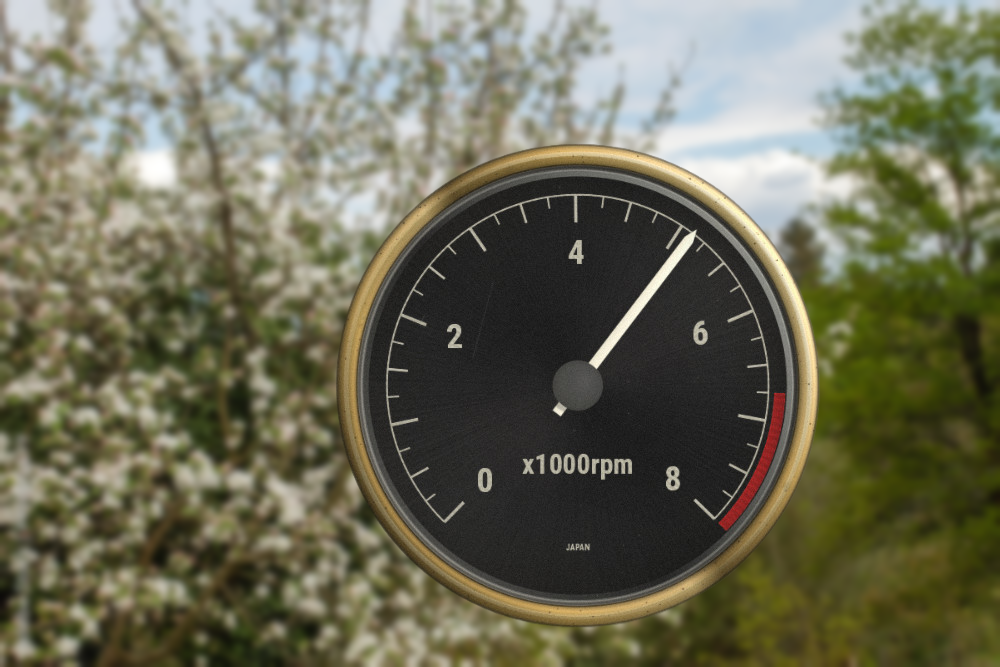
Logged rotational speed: 5125,rpm
